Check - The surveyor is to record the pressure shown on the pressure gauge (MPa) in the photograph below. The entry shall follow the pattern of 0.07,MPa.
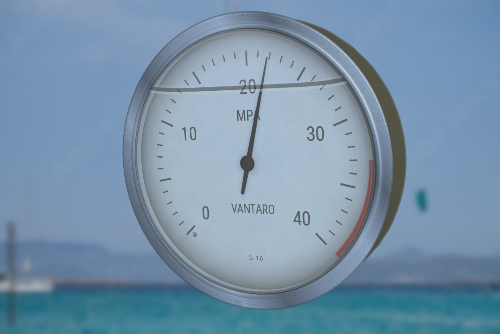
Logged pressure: 22,MPa
